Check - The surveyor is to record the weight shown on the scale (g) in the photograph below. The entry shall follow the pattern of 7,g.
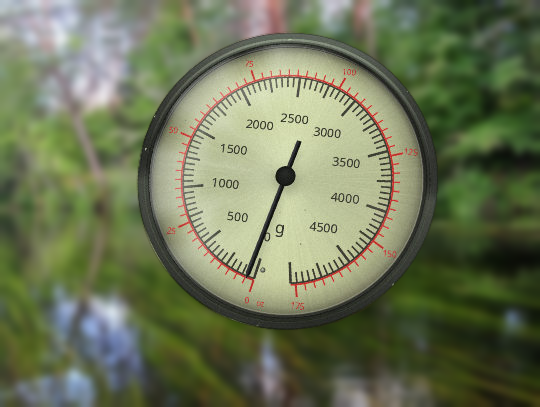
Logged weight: 50,g
